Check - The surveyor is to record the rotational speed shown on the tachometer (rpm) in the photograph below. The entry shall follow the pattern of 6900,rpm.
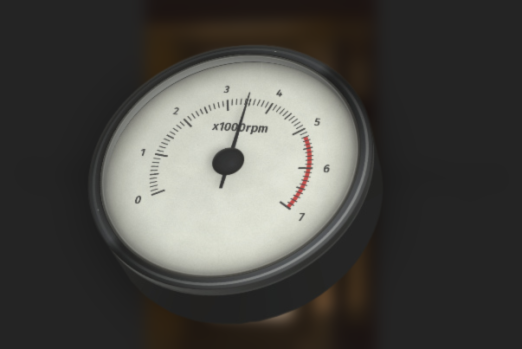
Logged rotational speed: 3500,rpm
